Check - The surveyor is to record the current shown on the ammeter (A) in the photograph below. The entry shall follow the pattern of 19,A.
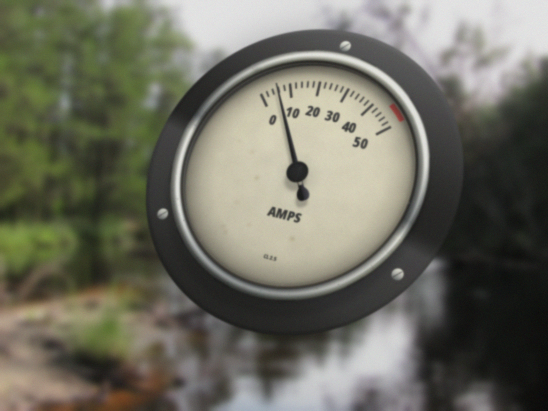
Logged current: 6,A
